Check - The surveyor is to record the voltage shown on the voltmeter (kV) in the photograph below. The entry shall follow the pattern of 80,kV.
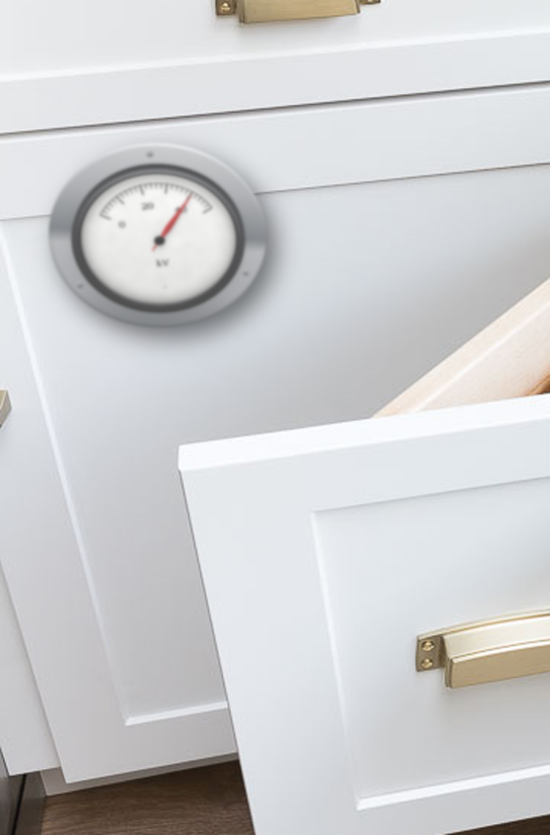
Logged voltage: 40,kV
